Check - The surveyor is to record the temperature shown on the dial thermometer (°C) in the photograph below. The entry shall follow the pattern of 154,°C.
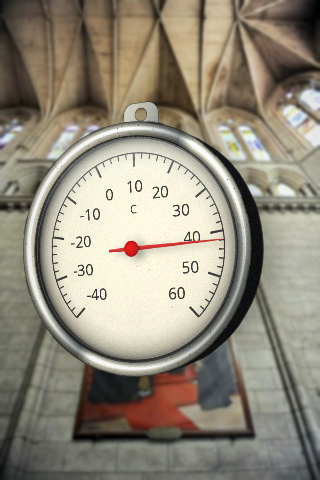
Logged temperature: 42,°C
